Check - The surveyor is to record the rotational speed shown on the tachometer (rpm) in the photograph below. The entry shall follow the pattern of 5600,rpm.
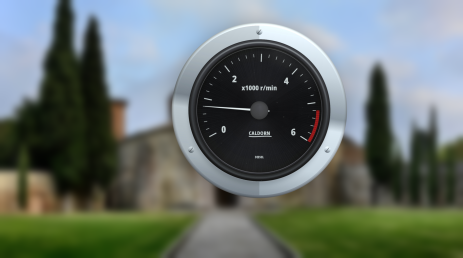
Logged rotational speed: 800,rpm
